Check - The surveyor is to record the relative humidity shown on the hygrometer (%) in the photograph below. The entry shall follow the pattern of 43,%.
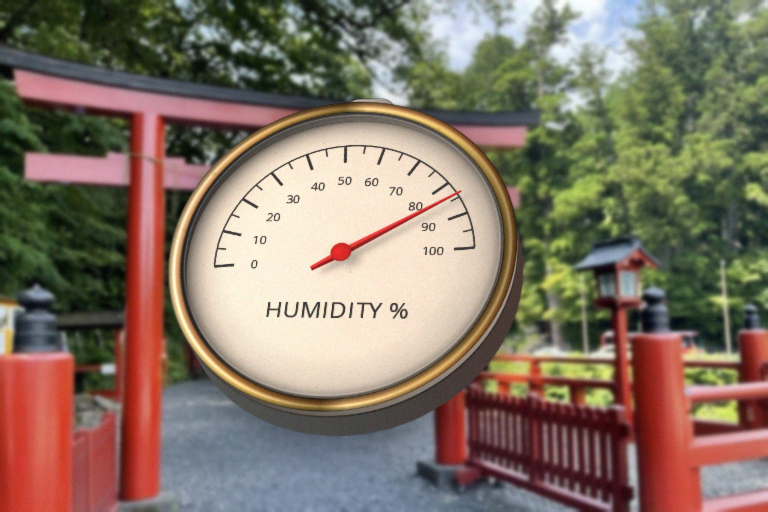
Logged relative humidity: 85,%
